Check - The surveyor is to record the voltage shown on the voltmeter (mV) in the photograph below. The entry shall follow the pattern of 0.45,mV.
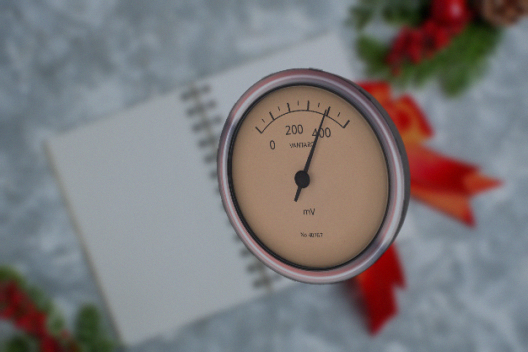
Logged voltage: 400,mV
